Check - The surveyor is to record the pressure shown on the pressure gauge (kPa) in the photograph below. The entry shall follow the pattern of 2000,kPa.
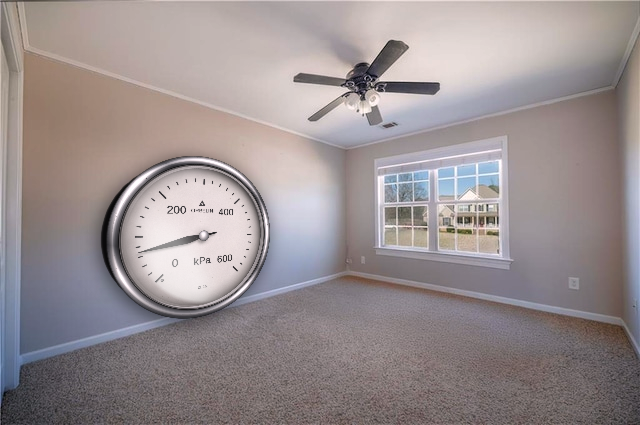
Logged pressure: 70,kPa
